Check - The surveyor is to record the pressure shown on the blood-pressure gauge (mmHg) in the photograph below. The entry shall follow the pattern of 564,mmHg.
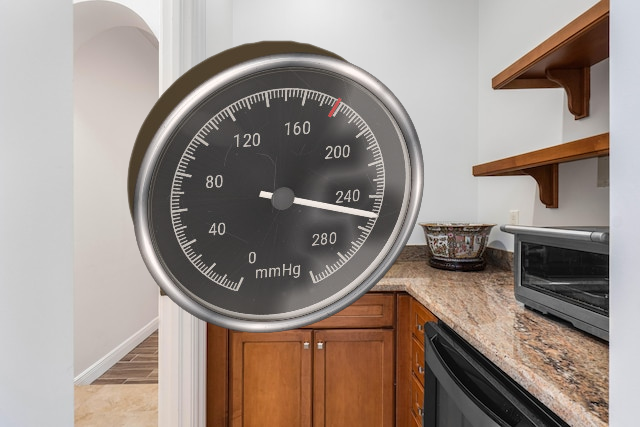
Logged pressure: 250,mmHg
